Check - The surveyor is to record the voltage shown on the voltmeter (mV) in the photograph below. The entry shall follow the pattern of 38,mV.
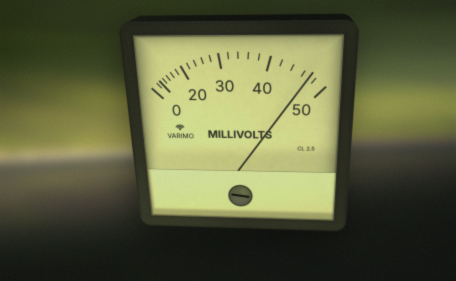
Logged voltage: 47,mV
